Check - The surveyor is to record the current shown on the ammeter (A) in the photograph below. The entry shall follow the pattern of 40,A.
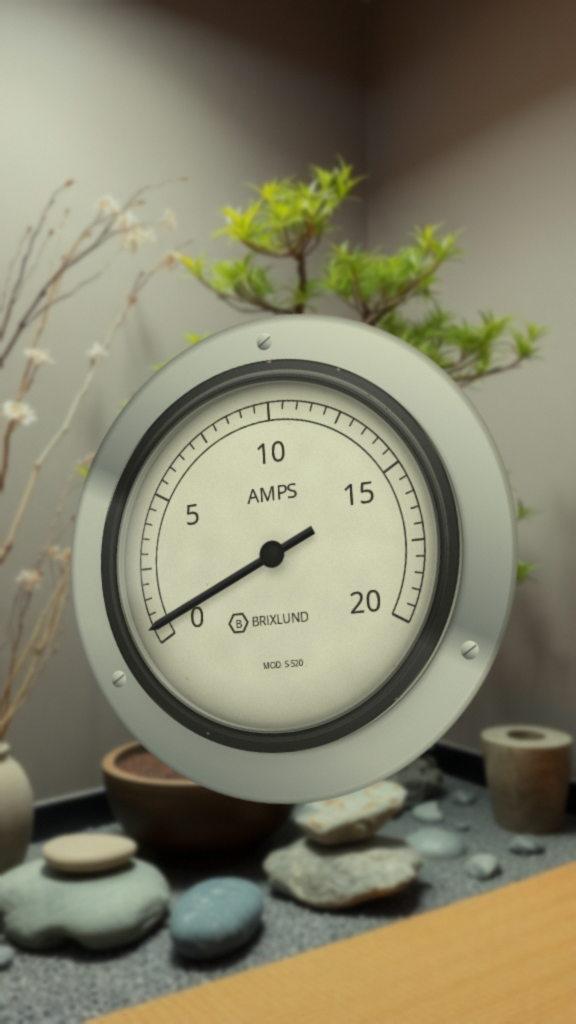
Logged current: 0.5,A
